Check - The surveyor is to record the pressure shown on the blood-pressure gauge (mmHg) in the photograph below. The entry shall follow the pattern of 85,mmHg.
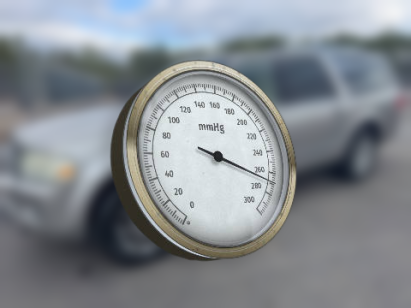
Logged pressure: 270,mmHg
